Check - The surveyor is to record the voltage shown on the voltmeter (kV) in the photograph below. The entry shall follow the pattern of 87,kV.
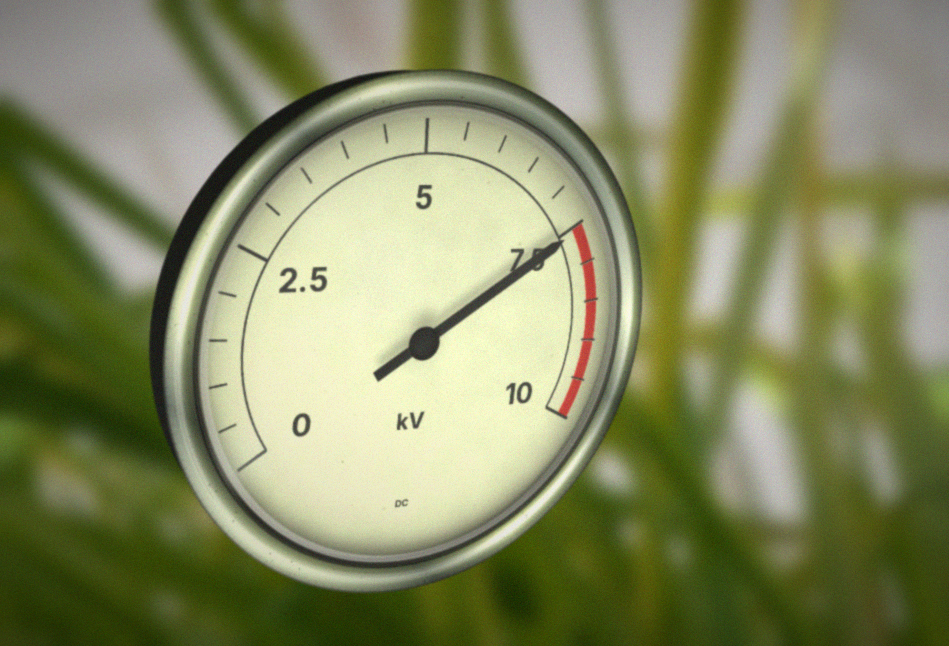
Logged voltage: 7.5,kV
